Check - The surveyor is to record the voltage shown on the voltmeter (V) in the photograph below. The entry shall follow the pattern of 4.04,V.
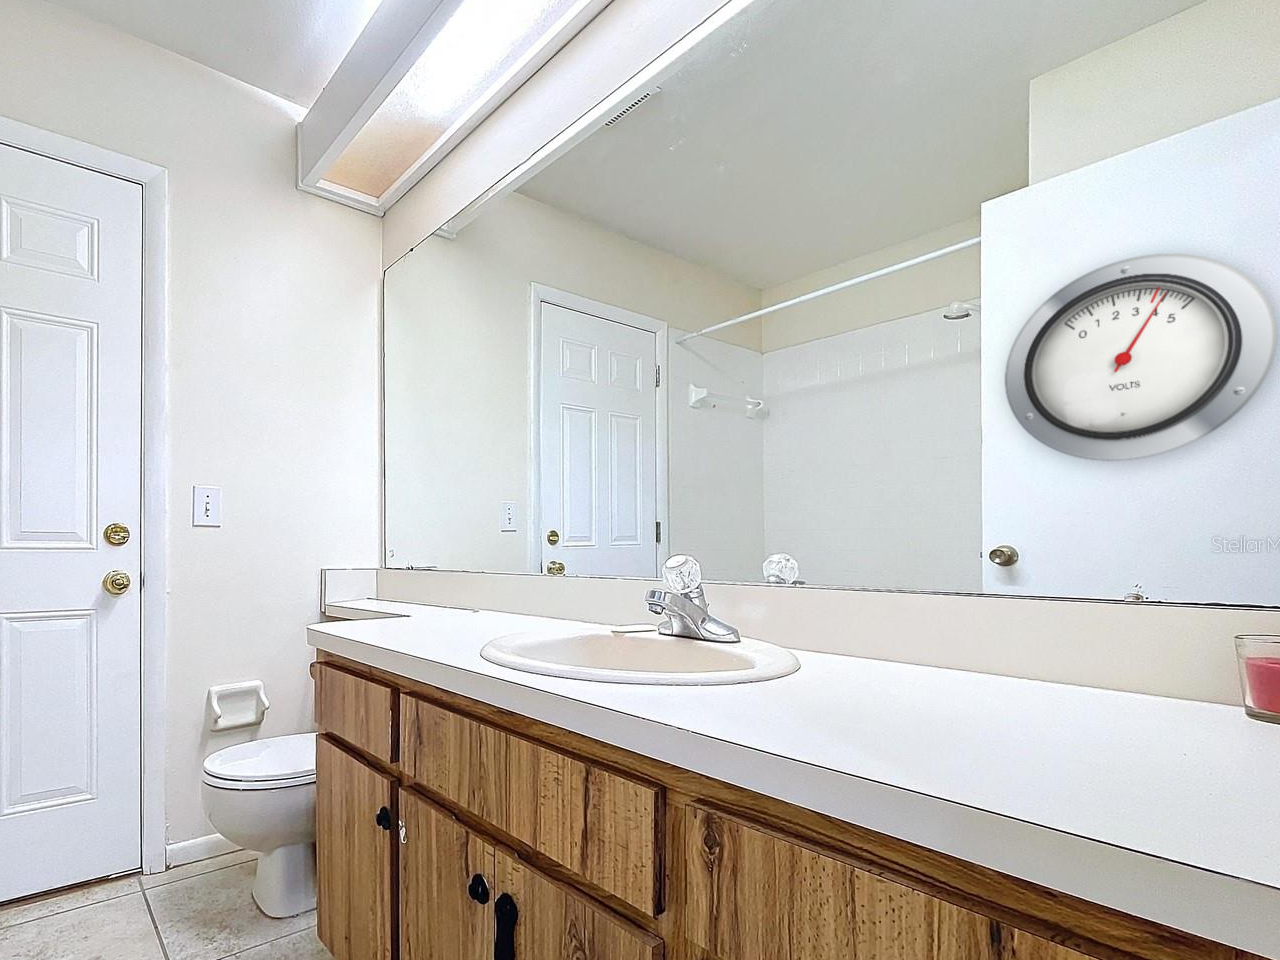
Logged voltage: 4,V
